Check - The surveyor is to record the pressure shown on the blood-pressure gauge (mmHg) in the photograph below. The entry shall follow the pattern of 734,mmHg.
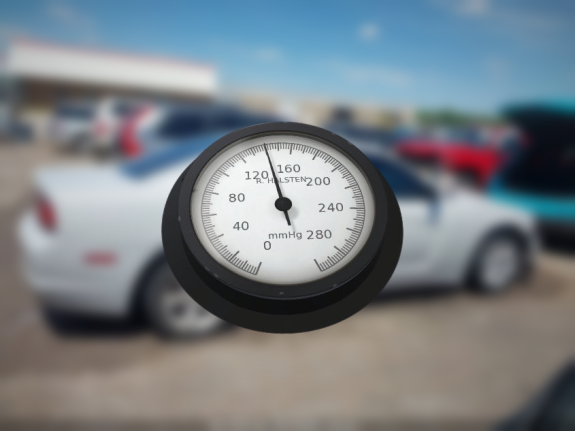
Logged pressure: 140,mmHg
